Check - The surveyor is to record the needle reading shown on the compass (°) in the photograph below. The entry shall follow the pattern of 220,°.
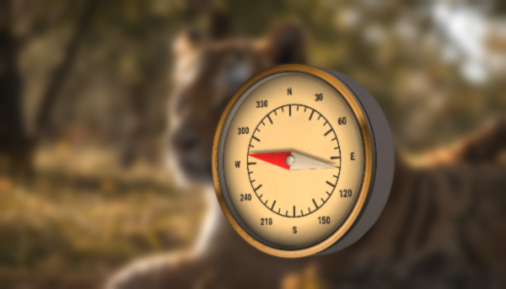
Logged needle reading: 280,°
